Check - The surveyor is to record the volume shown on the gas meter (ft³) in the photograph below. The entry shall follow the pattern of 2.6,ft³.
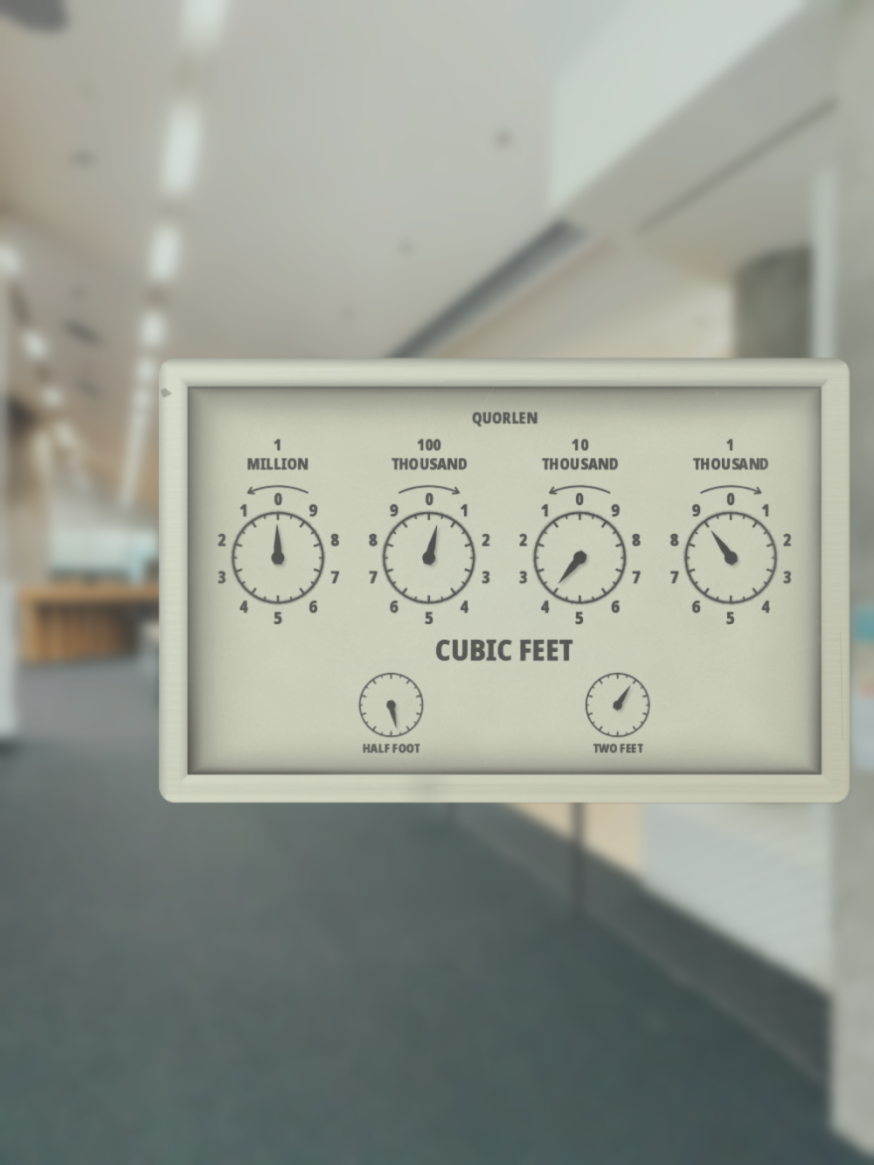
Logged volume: 3900,ft³
